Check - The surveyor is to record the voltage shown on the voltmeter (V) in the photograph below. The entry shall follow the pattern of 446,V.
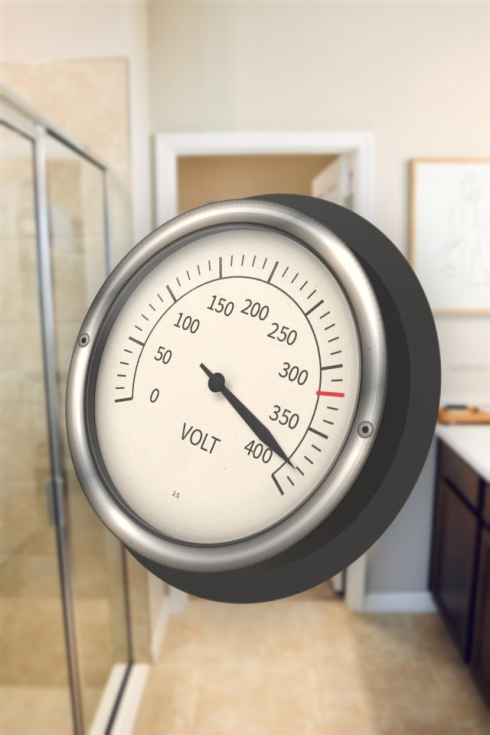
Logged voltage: 380,V
